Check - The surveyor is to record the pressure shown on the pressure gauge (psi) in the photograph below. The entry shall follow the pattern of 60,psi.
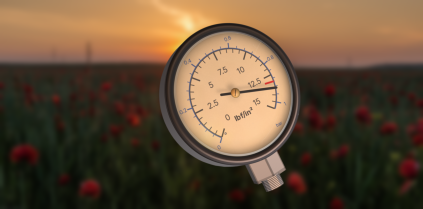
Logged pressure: 13.5,psi
